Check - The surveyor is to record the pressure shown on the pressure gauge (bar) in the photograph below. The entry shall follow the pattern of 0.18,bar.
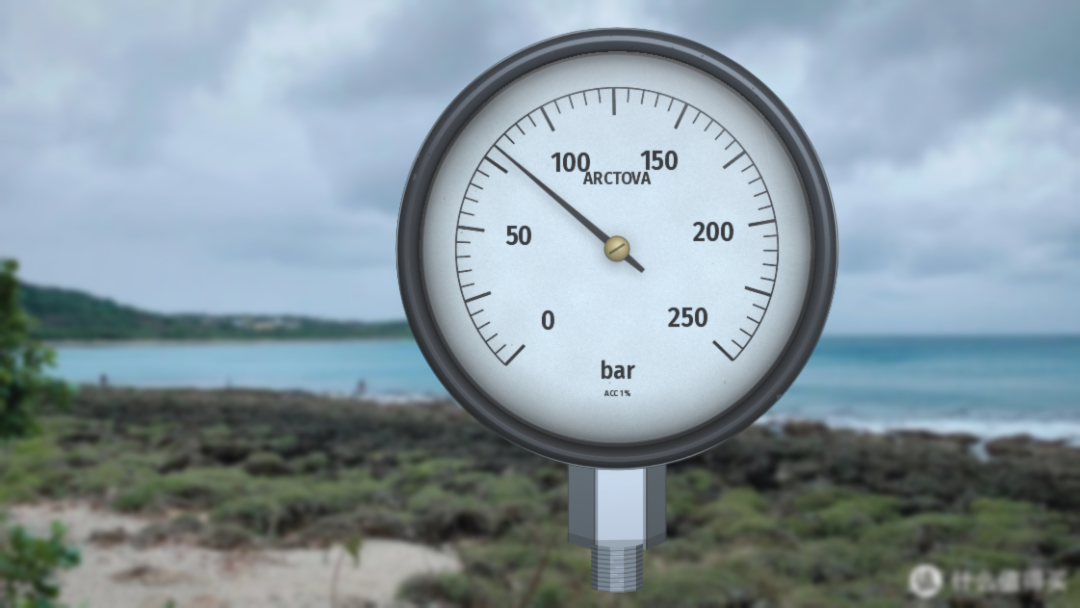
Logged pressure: 80,bar
